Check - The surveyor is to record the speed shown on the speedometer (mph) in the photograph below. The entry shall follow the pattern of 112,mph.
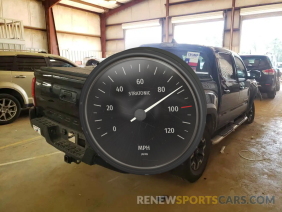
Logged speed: 87.5,mph
